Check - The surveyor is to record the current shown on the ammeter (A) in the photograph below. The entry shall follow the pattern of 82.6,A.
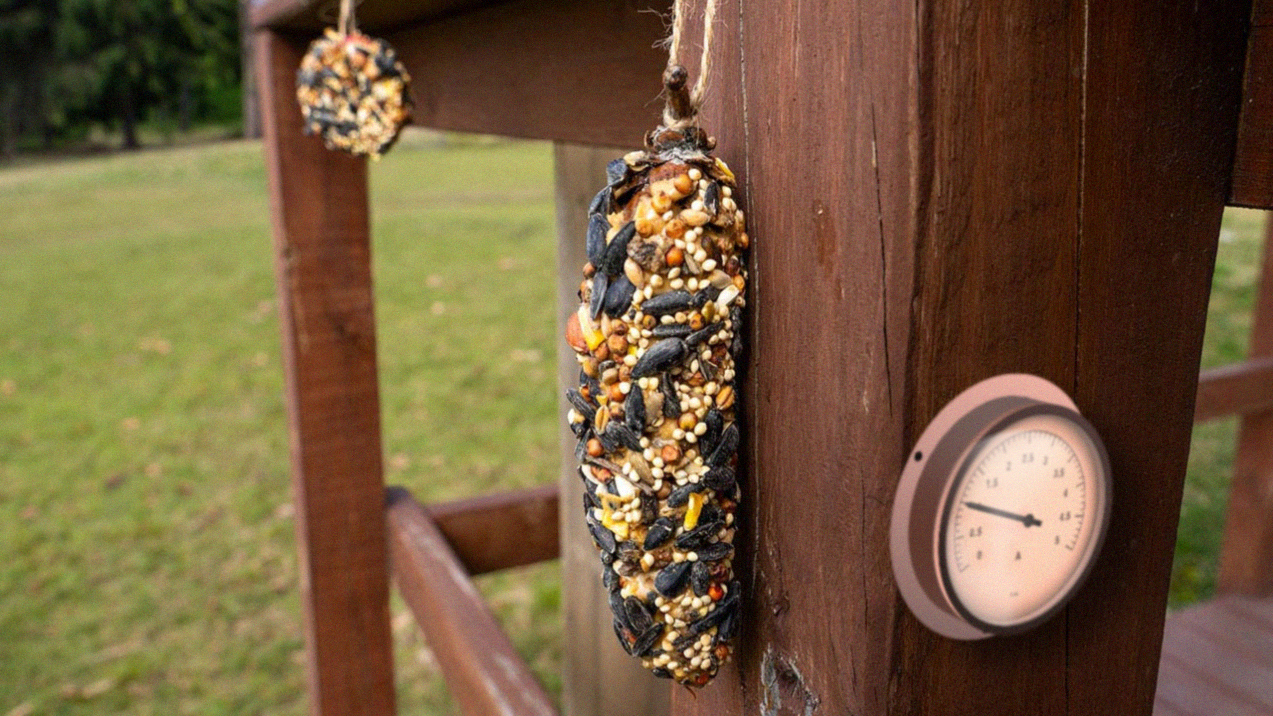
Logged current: 1,A
